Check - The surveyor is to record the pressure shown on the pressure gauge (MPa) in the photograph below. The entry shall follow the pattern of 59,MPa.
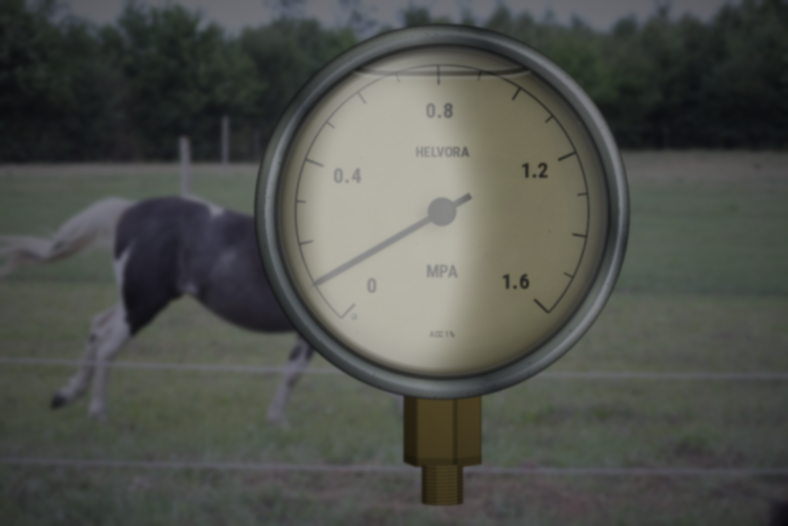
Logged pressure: 0.1,MPa
